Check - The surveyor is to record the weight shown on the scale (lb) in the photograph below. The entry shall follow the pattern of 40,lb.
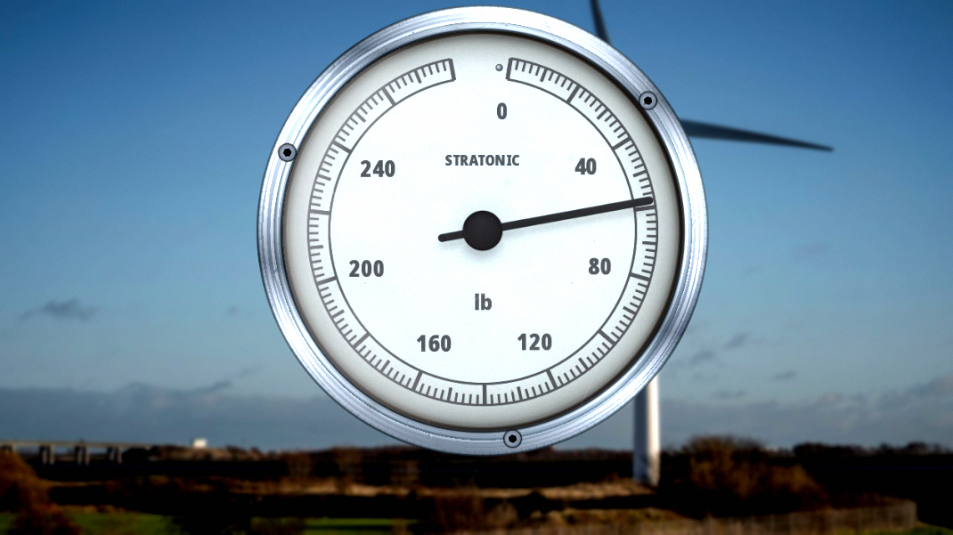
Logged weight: 58,lb
